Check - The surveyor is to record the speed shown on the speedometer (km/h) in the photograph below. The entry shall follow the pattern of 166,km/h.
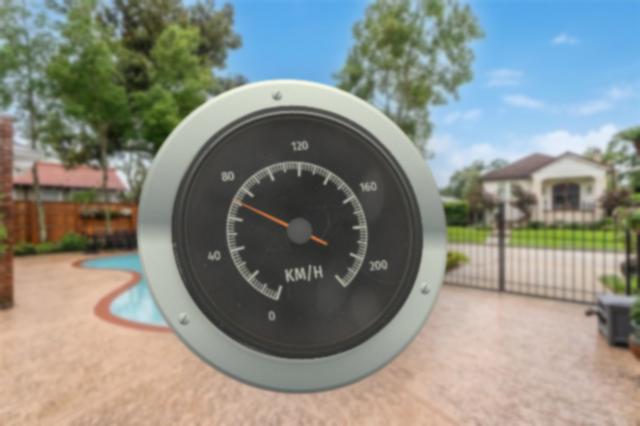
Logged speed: 70,km/h
